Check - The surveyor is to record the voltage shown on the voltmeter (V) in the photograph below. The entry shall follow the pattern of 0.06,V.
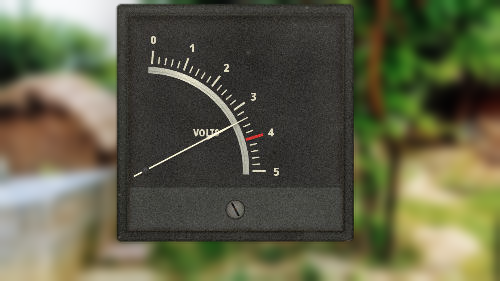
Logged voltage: 3.4,V
